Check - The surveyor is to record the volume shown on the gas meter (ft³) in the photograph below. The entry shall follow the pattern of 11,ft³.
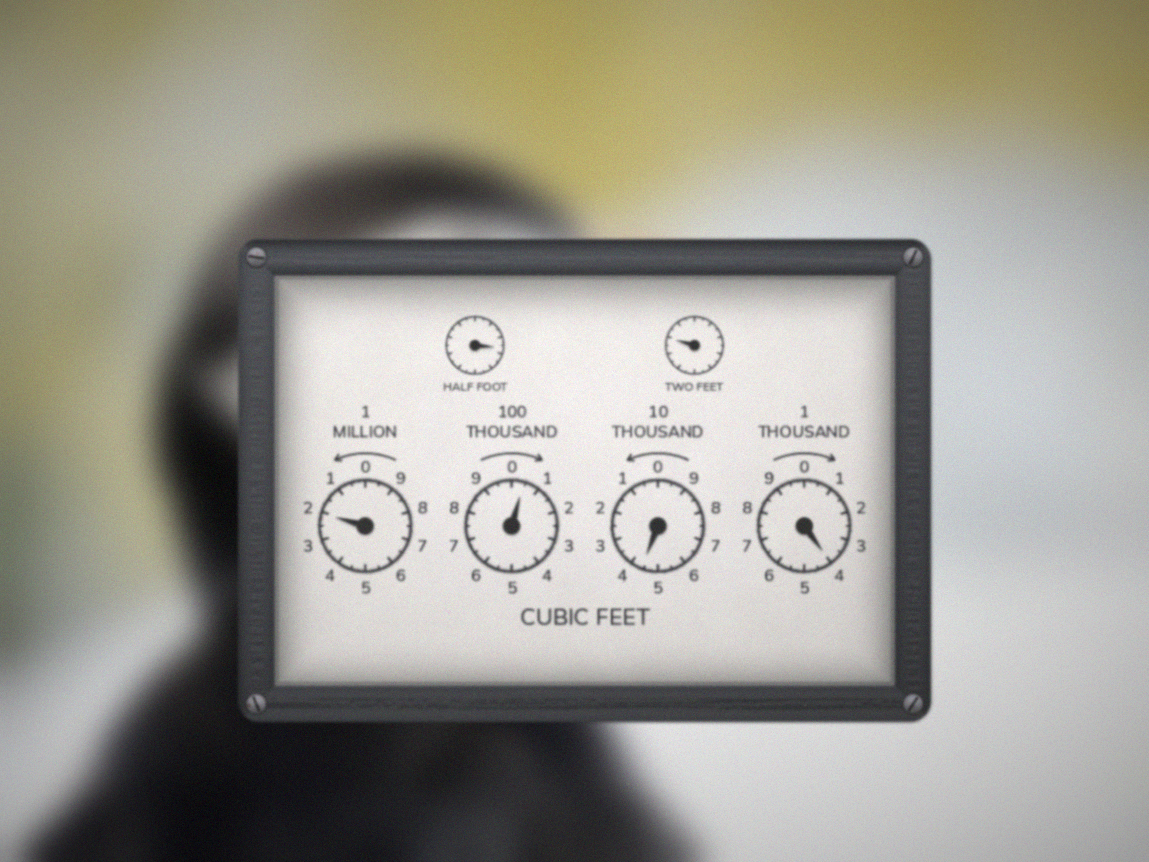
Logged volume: 204400,ft³
